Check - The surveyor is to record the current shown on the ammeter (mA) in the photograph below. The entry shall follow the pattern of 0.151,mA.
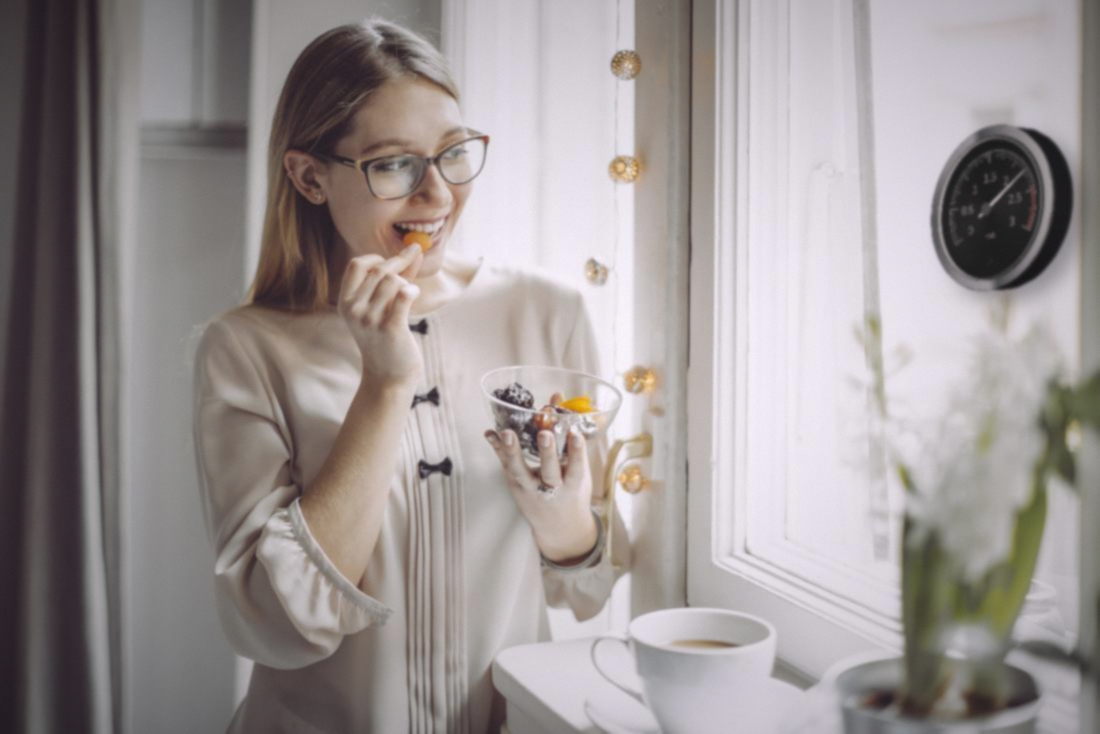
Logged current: 2.25,mA
